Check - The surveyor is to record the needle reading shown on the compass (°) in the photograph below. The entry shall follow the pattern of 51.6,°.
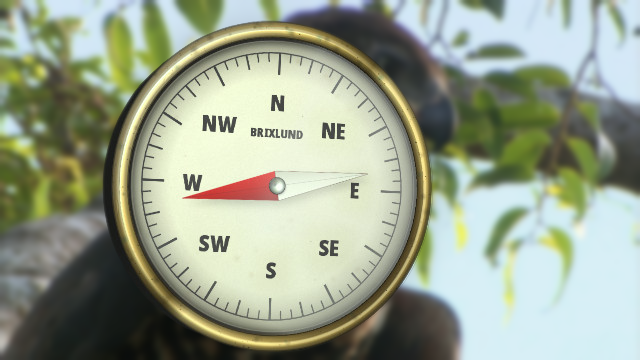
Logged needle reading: 260,°
